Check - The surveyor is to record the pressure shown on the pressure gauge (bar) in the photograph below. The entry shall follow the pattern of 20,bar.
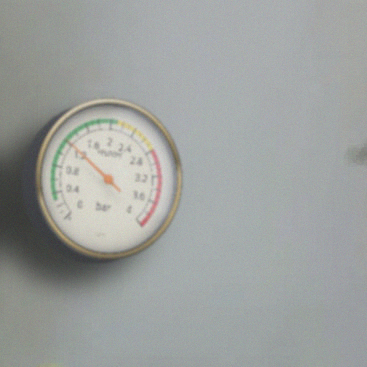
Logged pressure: 1.2,bar
